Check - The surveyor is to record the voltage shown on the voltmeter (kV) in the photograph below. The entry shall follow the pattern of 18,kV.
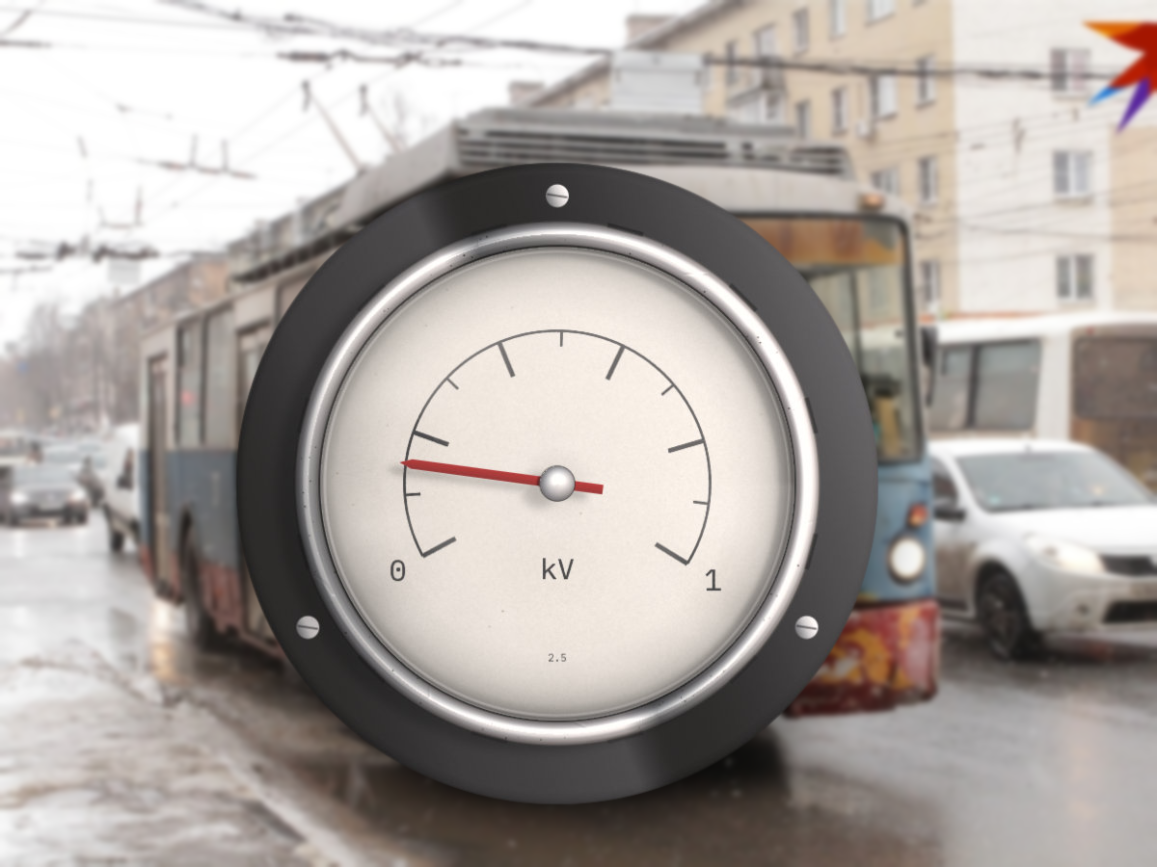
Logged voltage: 0.15,kV
